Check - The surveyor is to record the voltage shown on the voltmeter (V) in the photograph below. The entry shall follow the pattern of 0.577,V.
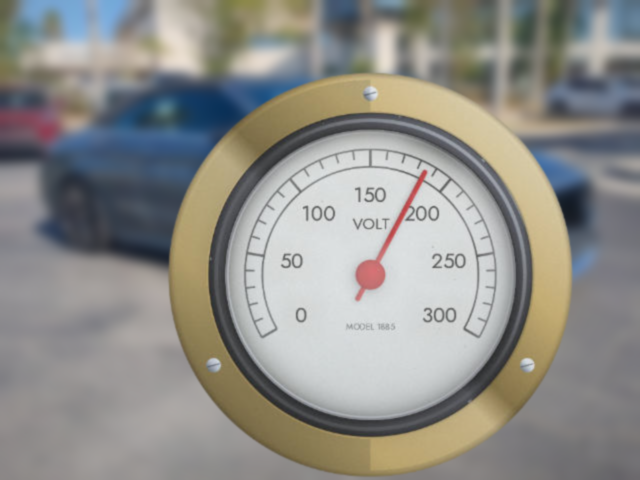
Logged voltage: 185,V
